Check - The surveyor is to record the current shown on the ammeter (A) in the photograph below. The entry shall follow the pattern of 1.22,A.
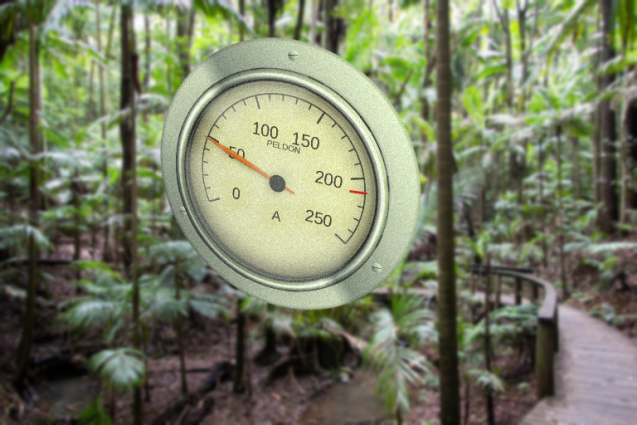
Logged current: 50,A
